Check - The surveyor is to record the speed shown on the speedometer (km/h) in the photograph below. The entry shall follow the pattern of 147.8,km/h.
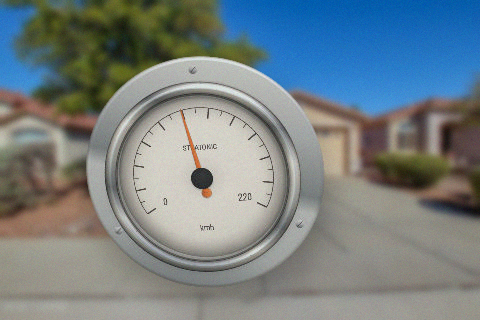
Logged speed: 100,km/h
